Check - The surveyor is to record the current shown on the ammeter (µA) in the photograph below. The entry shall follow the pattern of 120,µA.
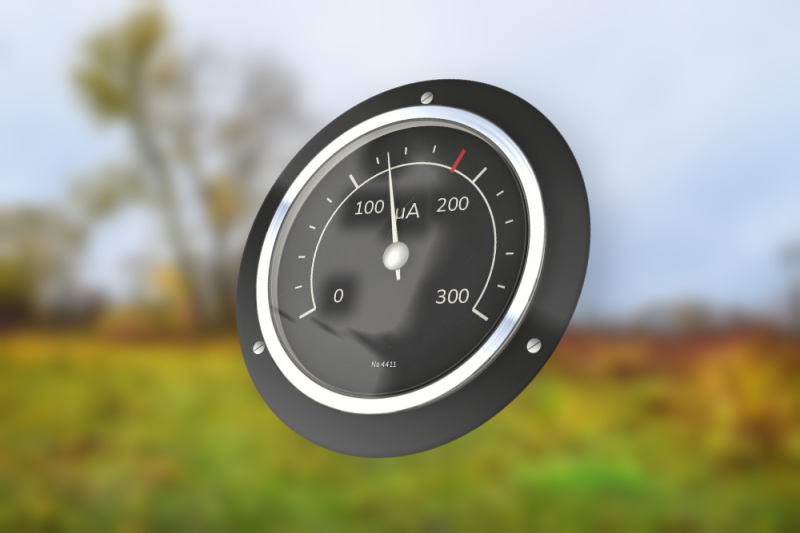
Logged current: 130,µA
